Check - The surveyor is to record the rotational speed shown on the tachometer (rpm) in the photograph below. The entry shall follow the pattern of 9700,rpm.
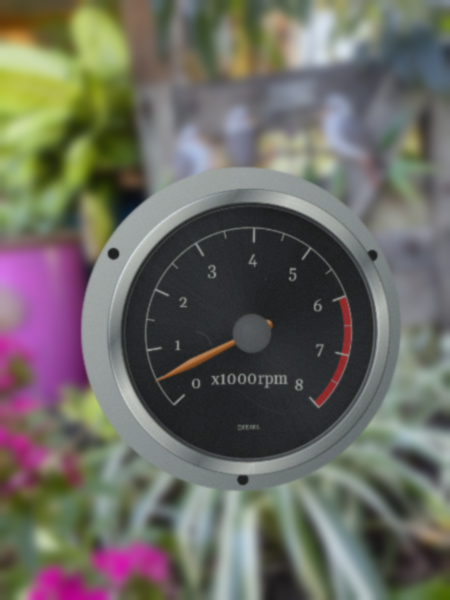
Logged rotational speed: 500,rpm
